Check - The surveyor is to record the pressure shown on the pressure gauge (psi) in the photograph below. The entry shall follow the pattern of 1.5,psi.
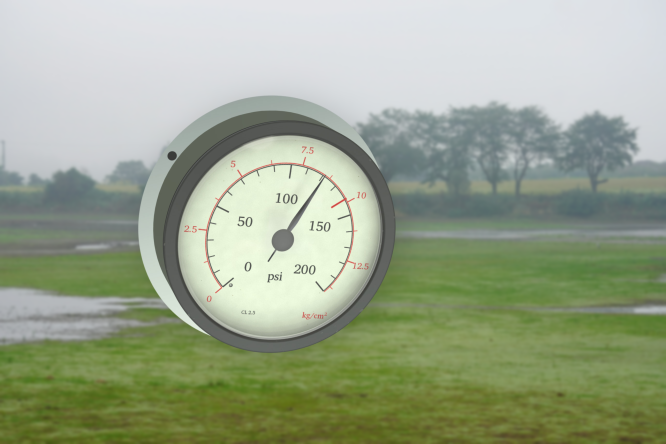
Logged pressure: 120,psi
